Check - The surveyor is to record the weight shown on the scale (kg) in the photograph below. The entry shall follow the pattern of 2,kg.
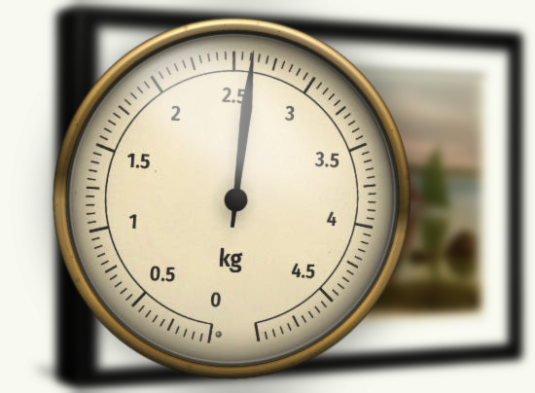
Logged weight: 2.6,kg
